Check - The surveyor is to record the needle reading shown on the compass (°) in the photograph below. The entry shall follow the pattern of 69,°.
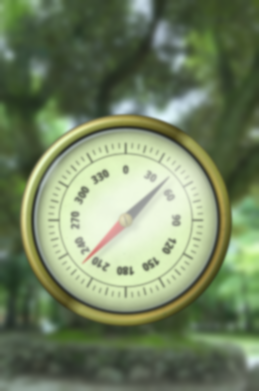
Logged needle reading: 225,°
